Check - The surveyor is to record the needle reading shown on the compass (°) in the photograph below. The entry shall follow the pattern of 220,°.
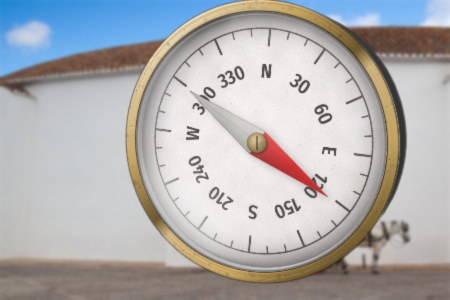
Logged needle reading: 120,°
